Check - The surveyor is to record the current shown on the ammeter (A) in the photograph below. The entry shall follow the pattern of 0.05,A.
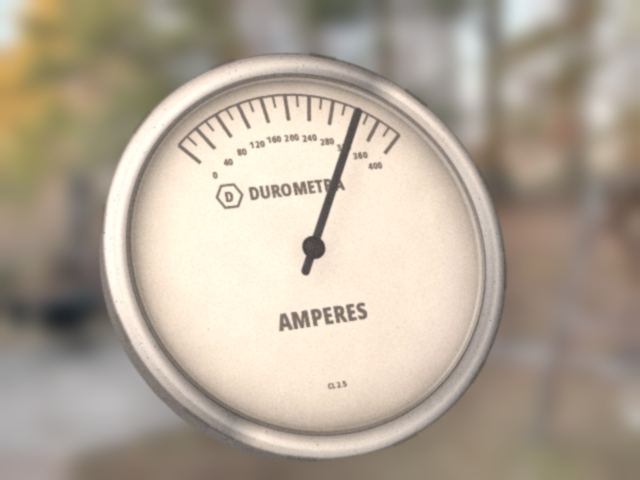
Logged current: 320,A
